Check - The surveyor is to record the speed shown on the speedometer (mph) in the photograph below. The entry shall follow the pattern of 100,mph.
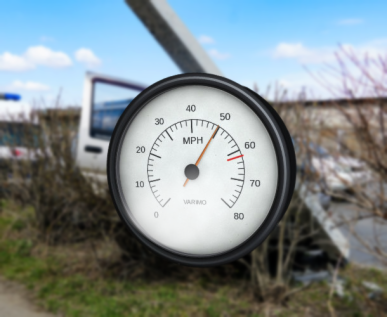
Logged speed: 50,mph
